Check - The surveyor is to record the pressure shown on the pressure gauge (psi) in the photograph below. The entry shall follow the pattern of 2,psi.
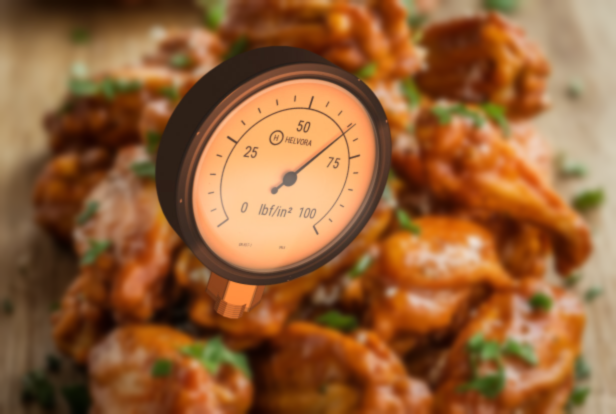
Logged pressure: 65,psi
